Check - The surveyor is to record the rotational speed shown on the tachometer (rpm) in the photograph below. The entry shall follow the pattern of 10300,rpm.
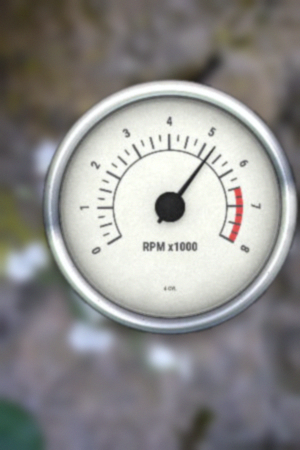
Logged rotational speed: 5250,rpm
